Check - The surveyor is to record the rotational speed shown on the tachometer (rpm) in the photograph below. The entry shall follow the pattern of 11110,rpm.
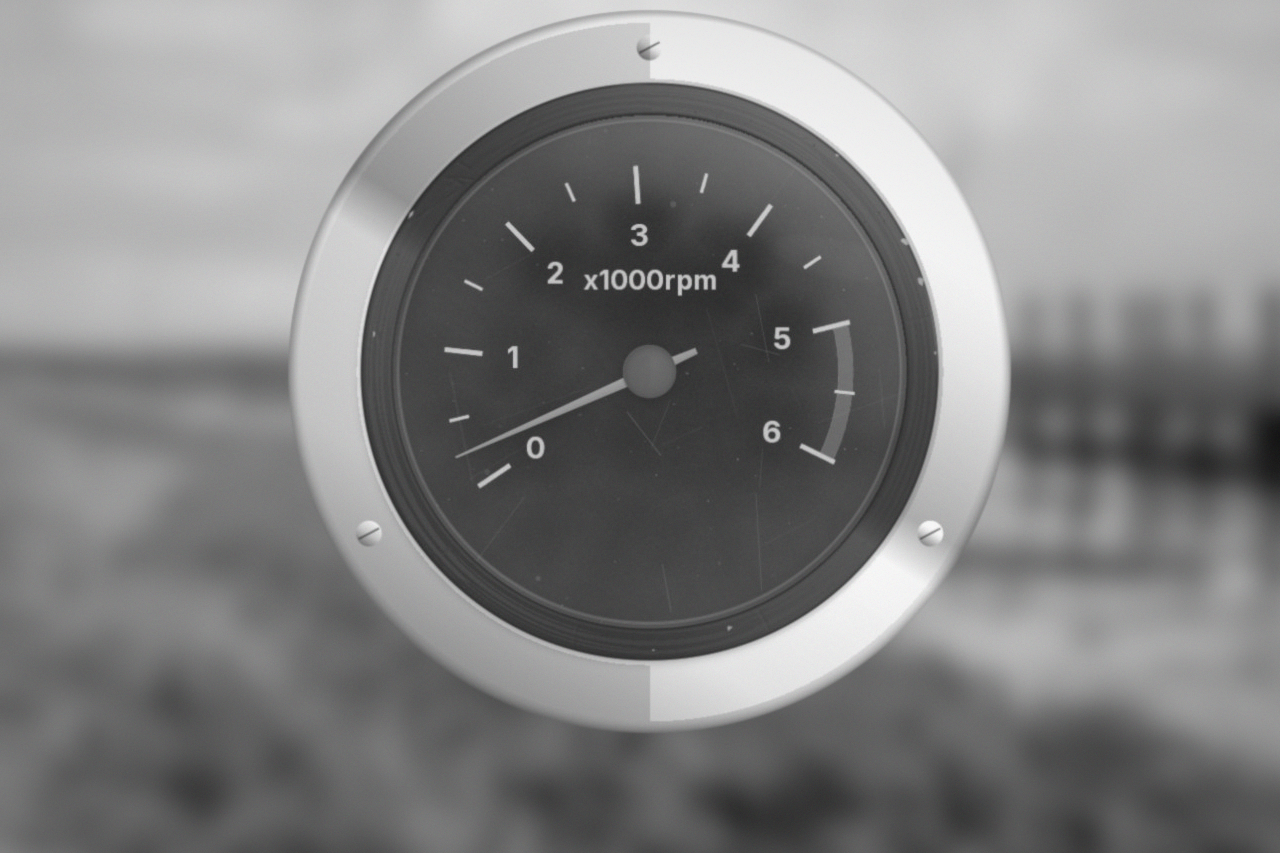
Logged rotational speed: 250,rpm
